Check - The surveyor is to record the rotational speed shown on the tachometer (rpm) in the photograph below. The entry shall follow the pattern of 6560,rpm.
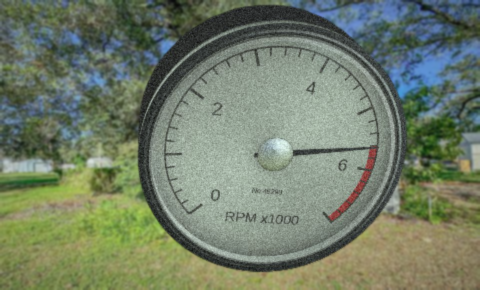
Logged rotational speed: 5600,rpm
